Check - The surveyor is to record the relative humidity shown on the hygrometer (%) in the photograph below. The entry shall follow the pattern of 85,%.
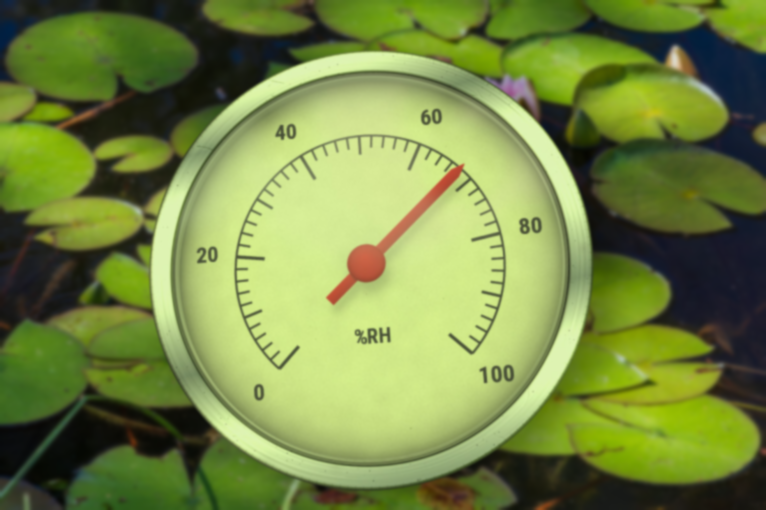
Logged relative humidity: 68,%
